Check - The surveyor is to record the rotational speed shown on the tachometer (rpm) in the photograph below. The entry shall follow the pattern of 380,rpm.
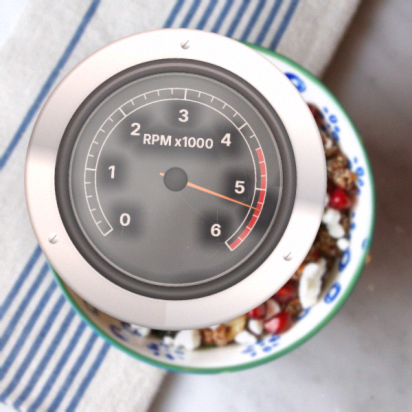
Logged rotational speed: 5300,rpm
